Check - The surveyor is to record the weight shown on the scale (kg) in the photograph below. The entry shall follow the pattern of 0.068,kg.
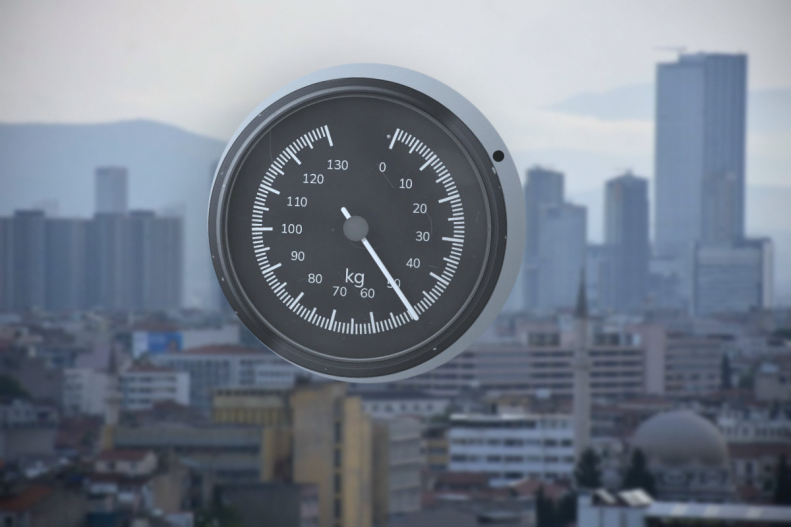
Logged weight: 50,kg
